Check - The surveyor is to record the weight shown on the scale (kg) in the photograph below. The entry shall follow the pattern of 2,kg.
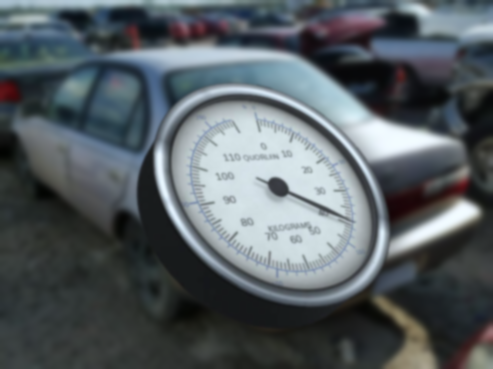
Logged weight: 40,kg
